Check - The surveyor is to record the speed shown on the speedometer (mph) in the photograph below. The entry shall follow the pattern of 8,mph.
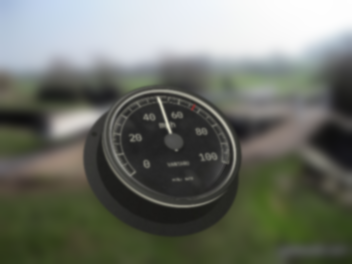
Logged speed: 50,mph
